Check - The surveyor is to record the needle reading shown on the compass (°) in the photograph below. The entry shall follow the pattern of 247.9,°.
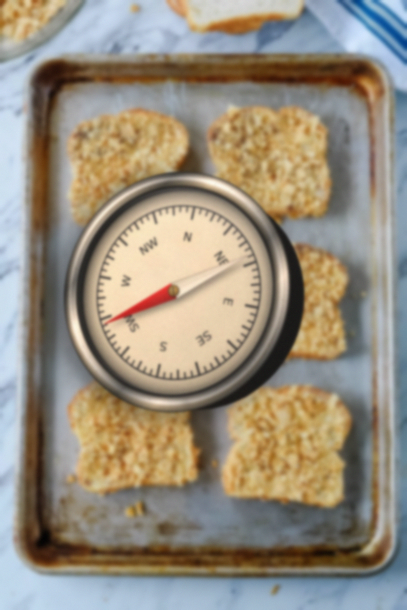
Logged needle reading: 235,°
